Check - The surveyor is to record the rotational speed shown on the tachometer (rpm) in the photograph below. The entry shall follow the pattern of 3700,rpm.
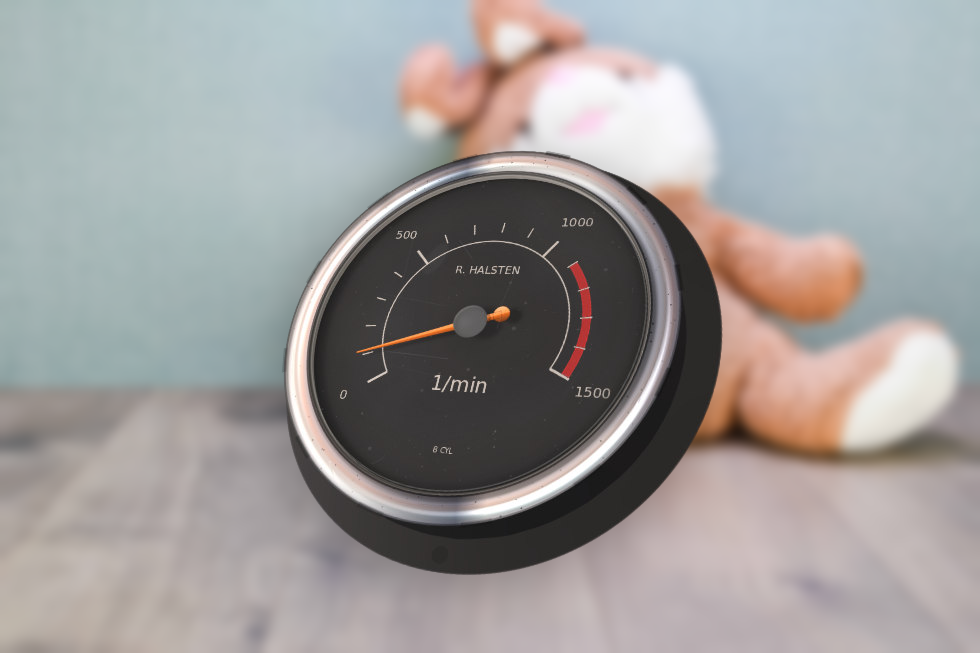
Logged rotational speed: 100,rpm
